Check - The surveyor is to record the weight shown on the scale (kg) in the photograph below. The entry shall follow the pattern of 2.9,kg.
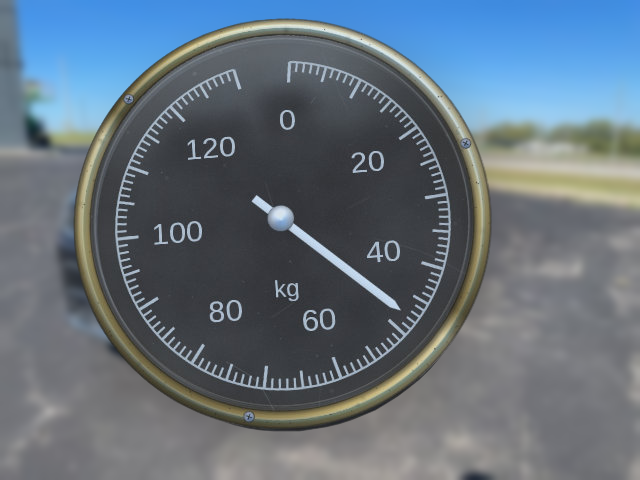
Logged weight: 48,kg
